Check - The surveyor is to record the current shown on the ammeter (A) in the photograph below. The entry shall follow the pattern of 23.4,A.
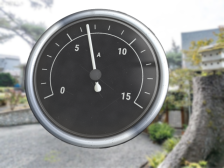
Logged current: 6.5,A
